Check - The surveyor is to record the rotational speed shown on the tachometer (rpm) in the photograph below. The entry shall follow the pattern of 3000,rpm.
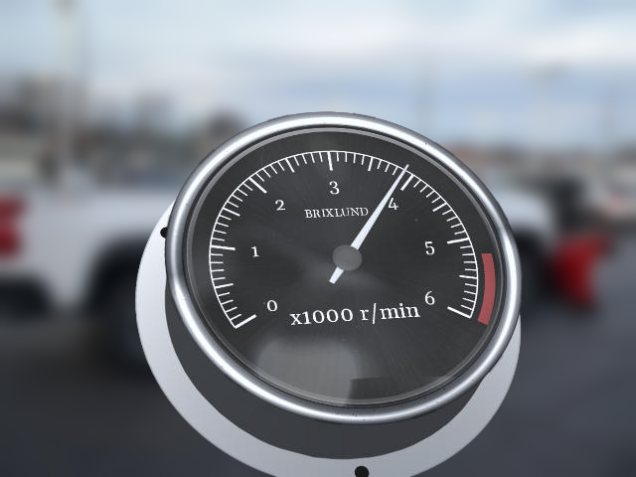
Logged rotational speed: 3900,rpm
